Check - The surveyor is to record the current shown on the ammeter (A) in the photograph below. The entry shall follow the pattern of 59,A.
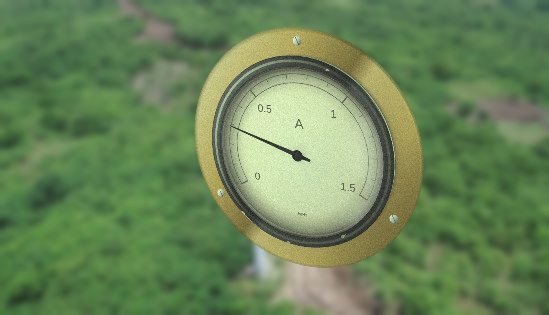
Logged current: 0.3,A
